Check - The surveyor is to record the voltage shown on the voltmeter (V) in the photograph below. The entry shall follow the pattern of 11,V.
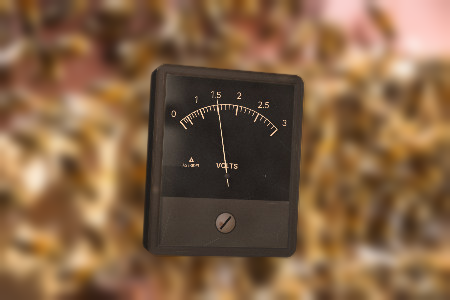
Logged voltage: 1.5,V
